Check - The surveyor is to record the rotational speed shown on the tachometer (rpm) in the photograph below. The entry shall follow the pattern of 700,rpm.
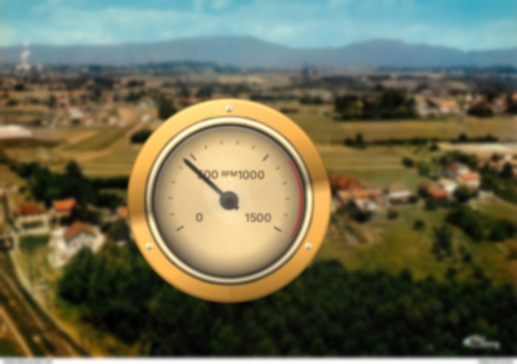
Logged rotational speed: 450,rpm
